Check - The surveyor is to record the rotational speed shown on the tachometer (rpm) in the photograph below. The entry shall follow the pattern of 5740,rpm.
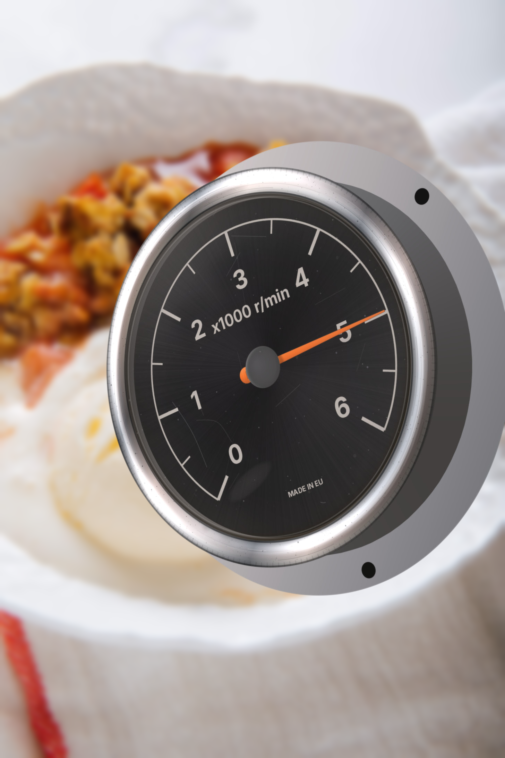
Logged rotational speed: 5000,rpm
